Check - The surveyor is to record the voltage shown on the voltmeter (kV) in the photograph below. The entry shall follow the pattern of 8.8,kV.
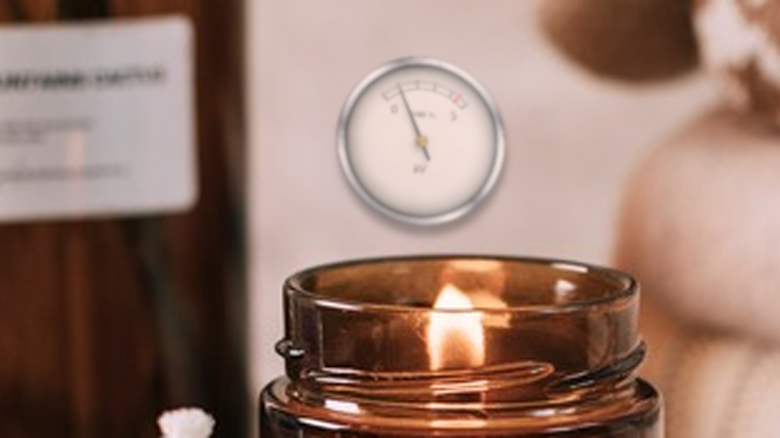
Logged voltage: 1,kV
